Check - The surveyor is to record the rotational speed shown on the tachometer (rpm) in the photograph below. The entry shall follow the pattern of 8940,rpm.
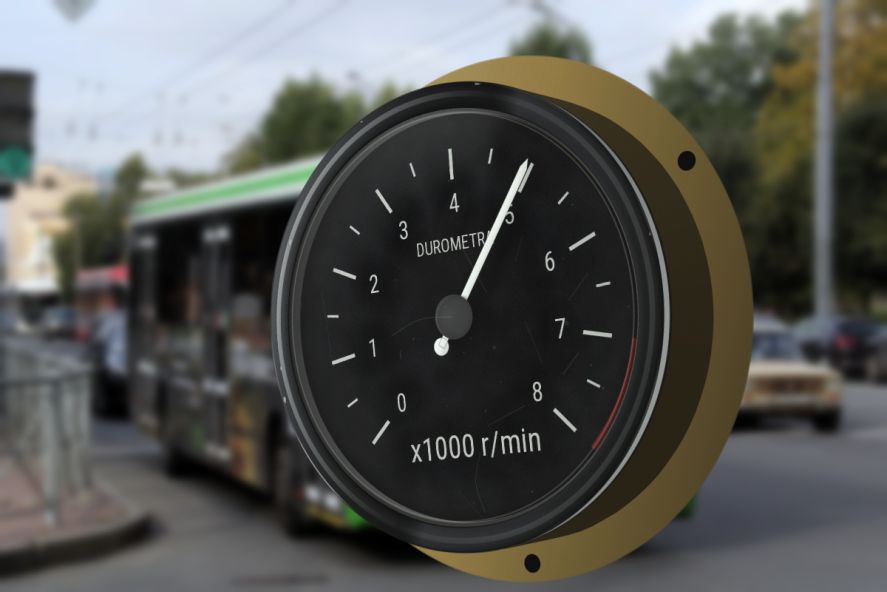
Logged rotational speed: 5000,rpm
